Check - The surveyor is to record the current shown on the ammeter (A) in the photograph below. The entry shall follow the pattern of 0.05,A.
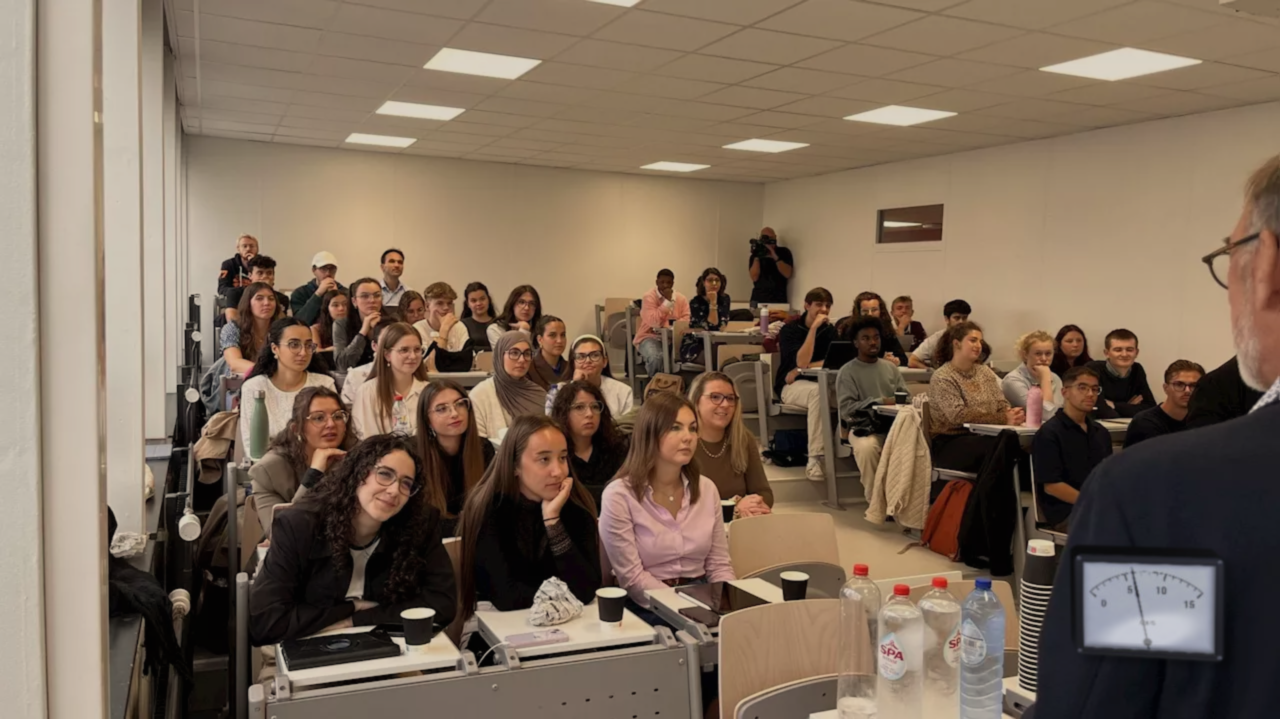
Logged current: 6,A
